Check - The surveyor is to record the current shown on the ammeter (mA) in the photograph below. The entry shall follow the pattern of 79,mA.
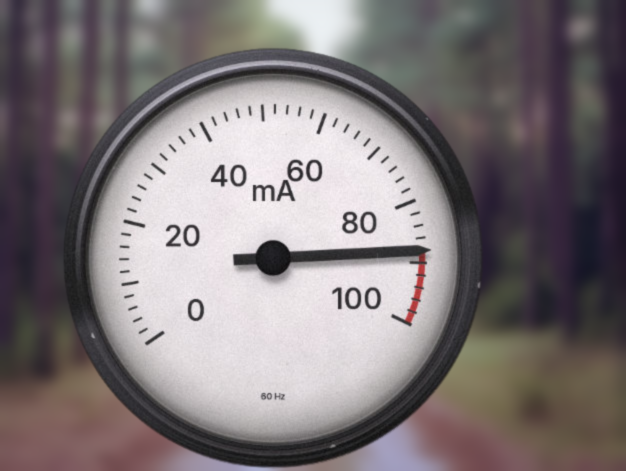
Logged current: 88,mA
